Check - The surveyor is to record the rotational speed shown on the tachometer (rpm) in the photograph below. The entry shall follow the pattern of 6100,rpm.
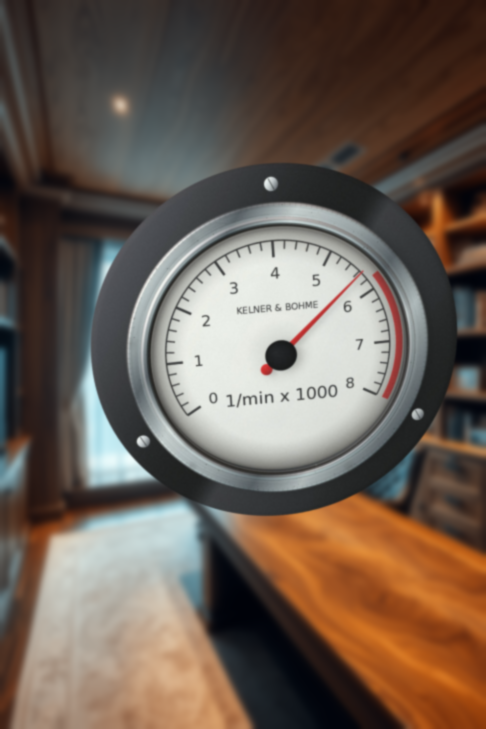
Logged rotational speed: 5600,rpm
